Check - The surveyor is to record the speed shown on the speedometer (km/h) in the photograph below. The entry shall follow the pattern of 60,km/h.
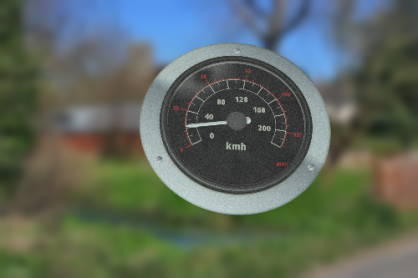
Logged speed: 20,km/h
